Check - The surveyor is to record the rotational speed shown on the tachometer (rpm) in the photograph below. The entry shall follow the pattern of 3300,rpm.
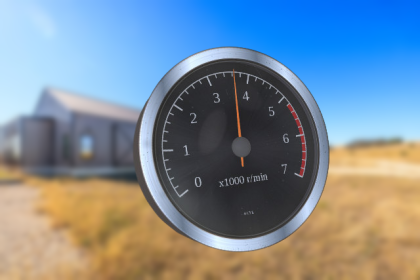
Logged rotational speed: 3600,rpm
